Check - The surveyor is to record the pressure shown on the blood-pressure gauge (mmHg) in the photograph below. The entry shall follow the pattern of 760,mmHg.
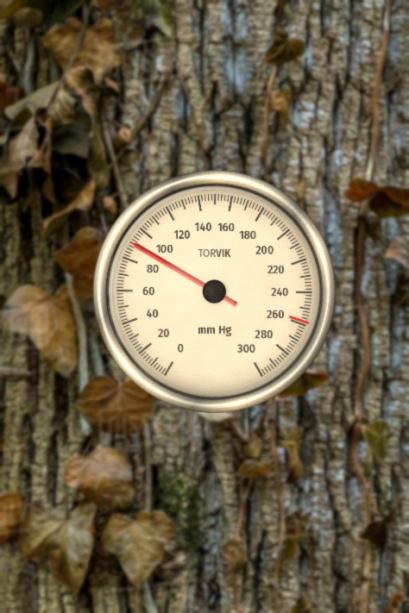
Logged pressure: 90,mmHg
